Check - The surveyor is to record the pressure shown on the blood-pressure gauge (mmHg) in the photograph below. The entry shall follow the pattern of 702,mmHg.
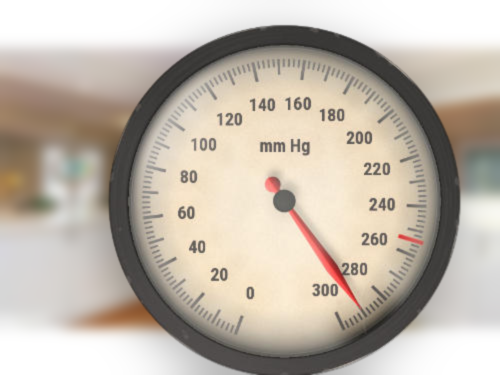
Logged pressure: 290,mmHg
